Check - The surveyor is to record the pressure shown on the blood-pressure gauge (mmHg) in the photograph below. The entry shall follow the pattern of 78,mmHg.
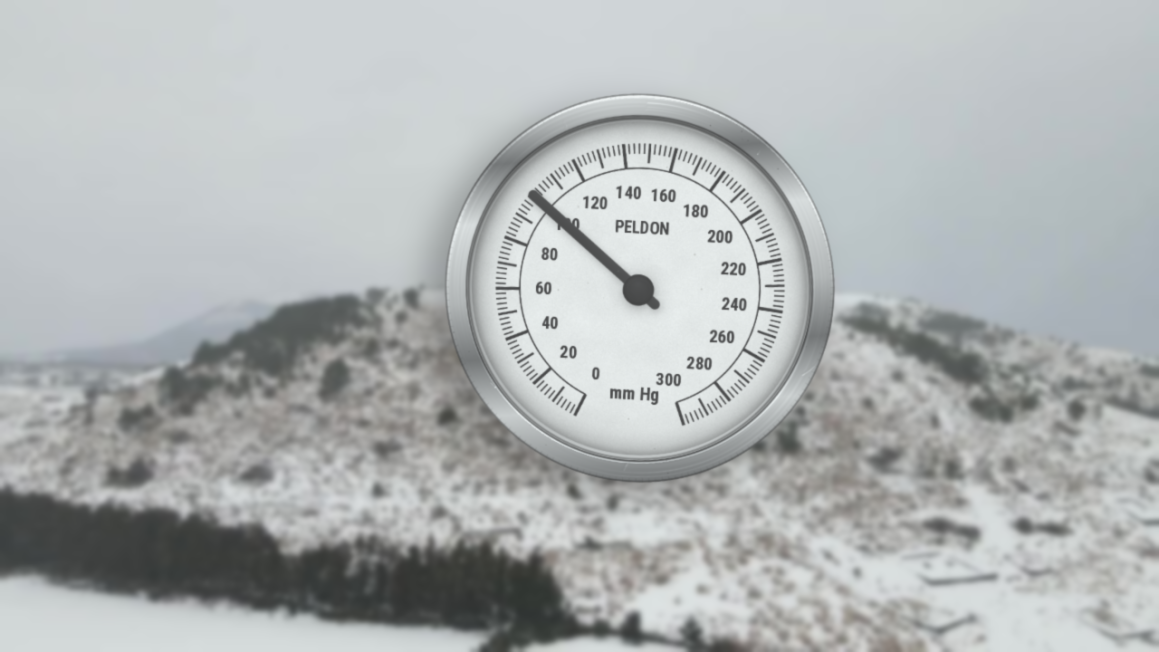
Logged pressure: 100,mmHg
